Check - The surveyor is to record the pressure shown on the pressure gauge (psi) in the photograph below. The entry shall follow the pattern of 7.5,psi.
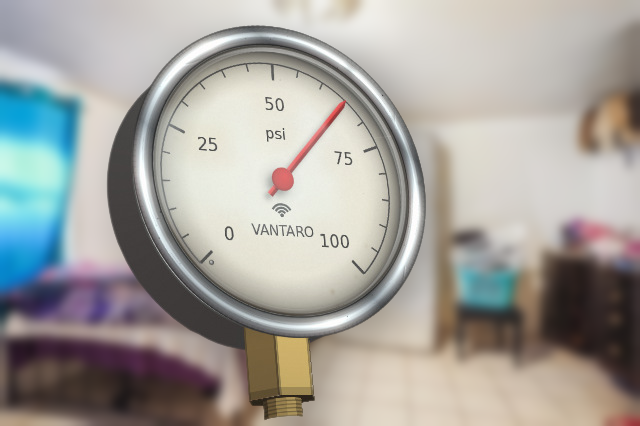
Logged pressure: 65,psi
